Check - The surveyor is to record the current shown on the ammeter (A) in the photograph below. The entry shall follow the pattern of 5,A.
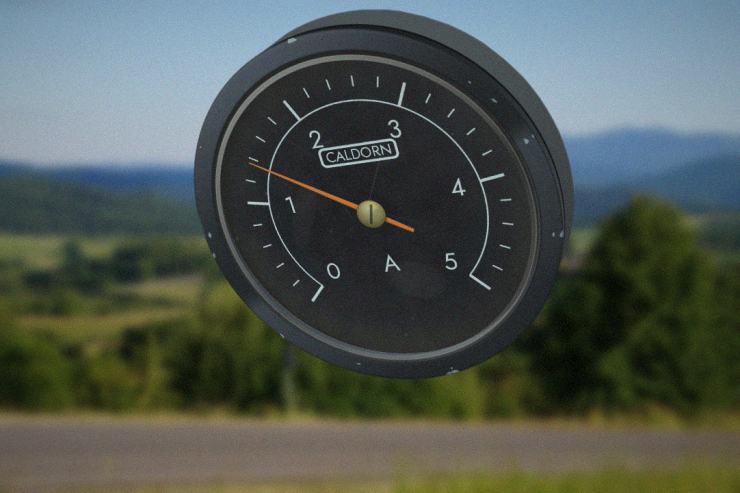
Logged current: 1.4,A
